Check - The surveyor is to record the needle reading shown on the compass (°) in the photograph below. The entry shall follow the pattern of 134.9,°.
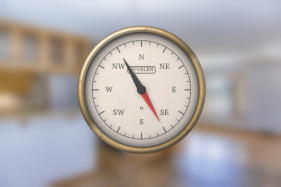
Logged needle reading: 150,°
